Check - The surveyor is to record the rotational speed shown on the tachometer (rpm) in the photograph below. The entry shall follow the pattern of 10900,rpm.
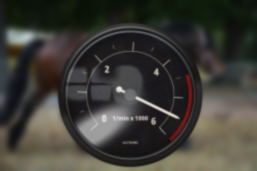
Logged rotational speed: 5500,rpm
